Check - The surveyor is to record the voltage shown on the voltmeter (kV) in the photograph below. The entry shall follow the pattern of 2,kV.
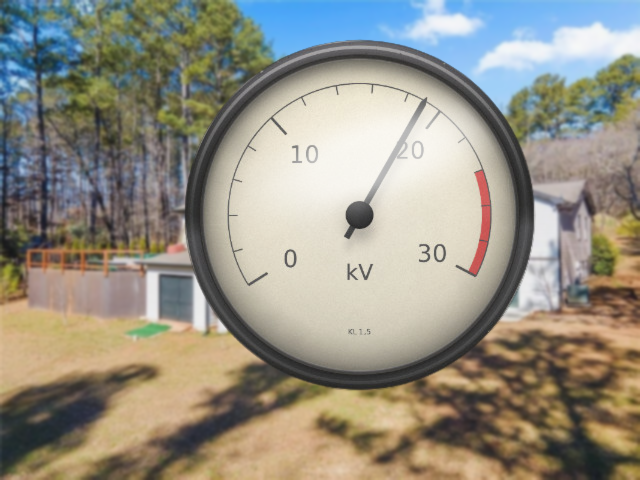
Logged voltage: 19,kV
